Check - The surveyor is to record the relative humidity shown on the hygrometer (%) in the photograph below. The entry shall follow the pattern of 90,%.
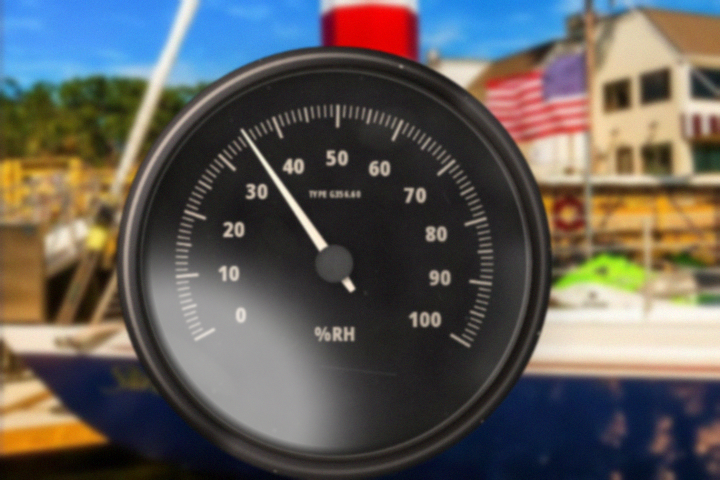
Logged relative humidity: 35,%
